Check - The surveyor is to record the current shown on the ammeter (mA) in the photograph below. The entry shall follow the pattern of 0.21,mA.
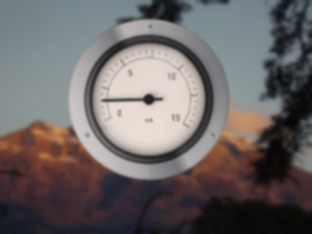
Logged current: 1.5,mA
